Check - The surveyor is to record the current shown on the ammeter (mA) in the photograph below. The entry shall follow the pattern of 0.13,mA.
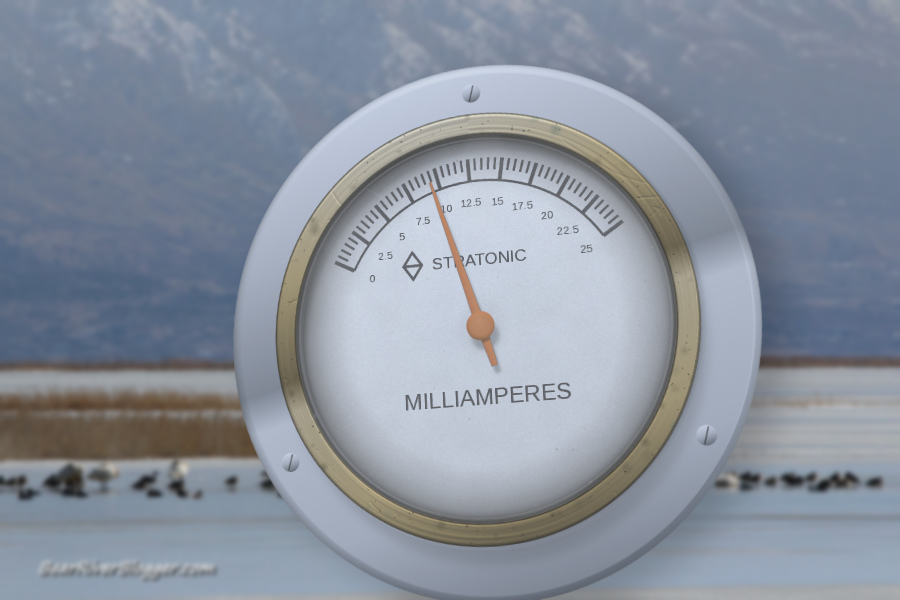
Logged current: 9.5,mA
